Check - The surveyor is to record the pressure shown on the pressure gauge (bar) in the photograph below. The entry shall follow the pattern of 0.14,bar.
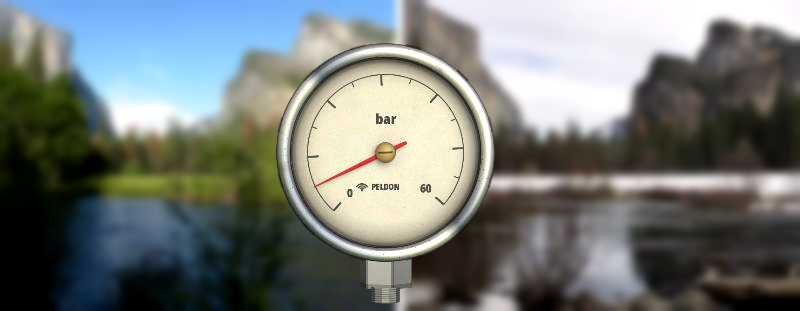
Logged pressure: 5,bar
